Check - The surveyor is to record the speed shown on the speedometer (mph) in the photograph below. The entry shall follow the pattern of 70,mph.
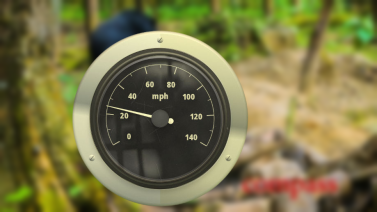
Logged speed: 25,mph
